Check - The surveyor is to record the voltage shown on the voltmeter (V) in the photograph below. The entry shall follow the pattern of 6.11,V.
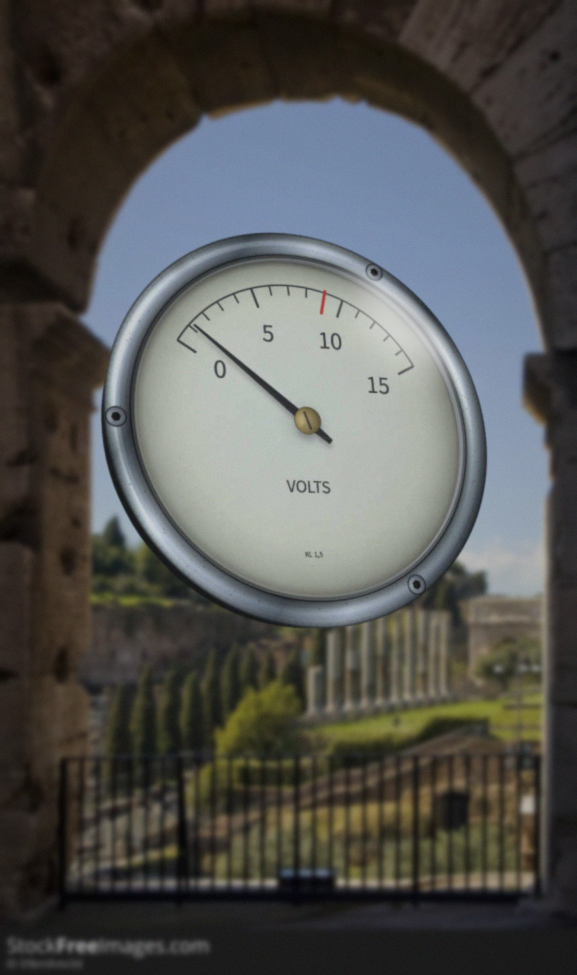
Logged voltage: 1,V
